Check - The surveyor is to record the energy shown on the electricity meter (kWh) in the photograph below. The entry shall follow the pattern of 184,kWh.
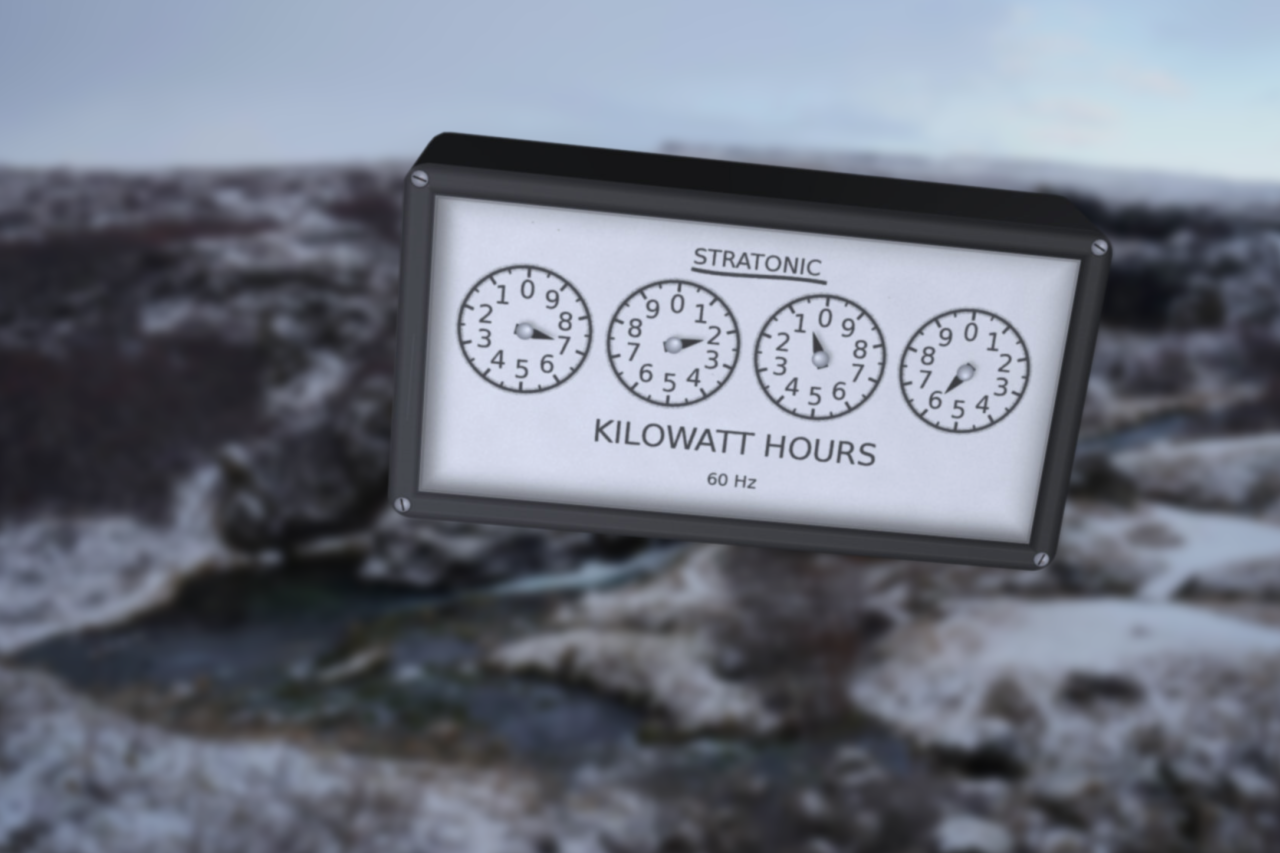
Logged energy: 7206,kWh
